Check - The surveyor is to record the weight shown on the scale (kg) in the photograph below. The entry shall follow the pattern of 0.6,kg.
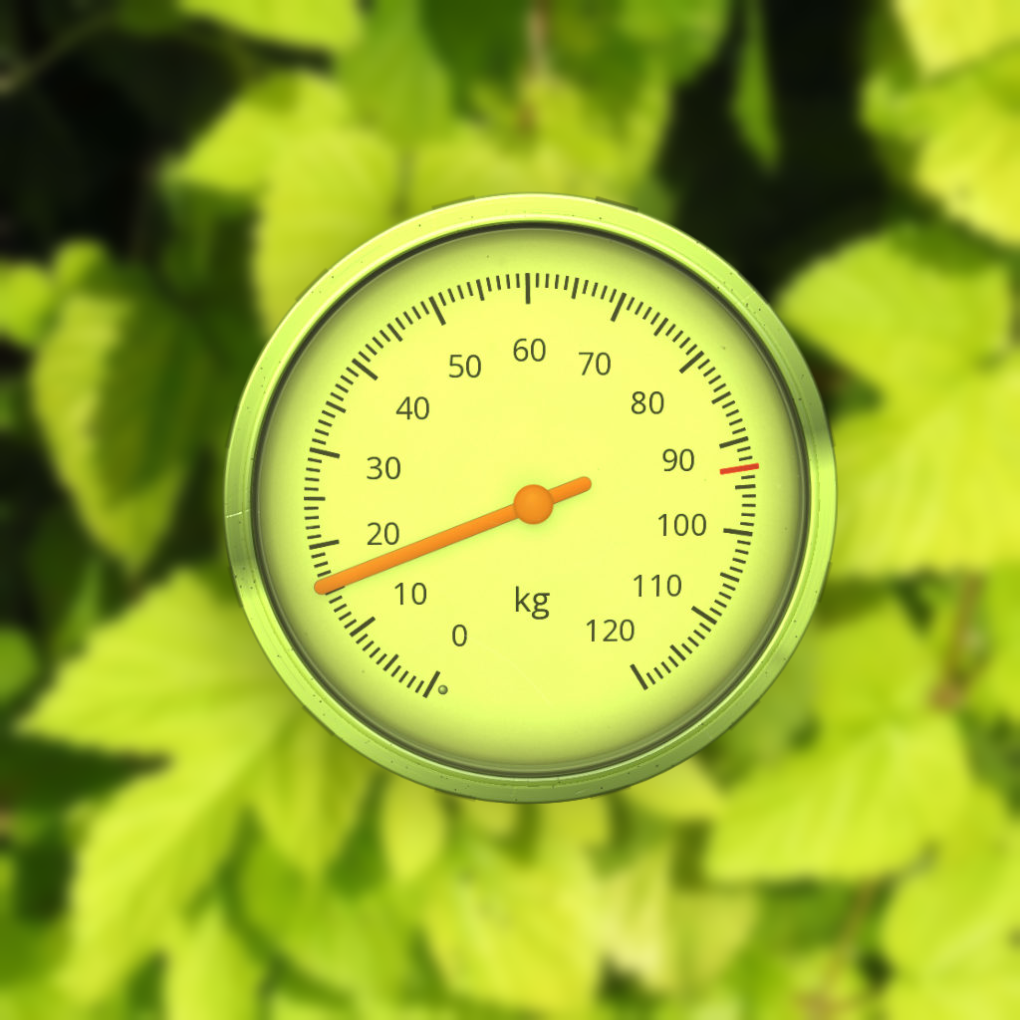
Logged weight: 16,kg
